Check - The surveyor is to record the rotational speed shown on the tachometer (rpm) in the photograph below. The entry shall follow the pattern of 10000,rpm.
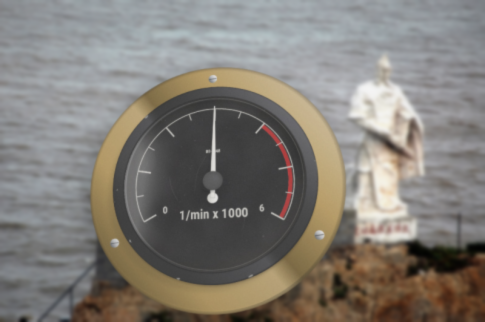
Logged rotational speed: 3000,rpm
